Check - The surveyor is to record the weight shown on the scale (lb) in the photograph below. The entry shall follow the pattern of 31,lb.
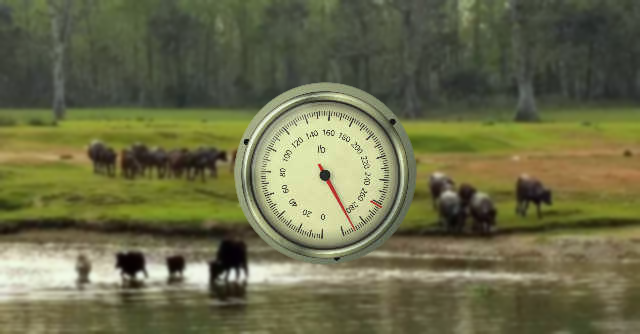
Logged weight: 290,lb
